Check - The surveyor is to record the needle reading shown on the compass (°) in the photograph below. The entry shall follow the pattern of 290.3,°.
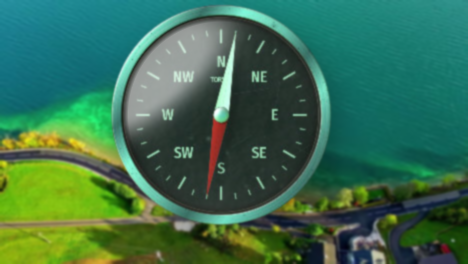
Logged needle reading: 190,°
